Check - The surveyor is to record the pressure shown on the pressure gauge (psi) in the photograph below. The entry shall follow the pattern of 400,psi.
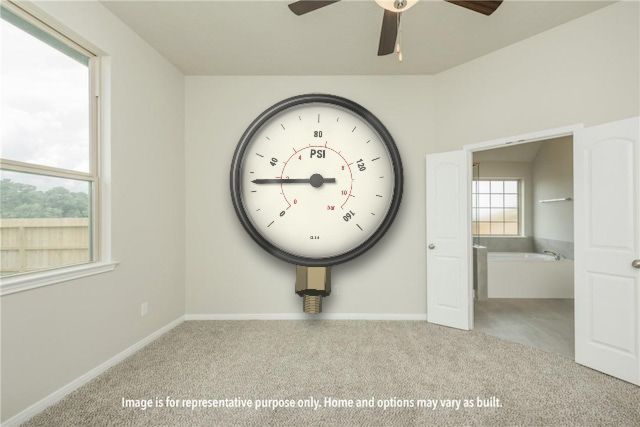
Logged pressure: 25,psi
